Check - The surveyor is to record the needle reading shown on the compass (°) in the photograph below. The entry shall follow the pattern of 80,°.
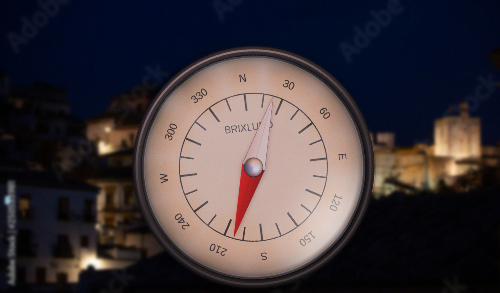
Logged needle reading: 202.5,°
